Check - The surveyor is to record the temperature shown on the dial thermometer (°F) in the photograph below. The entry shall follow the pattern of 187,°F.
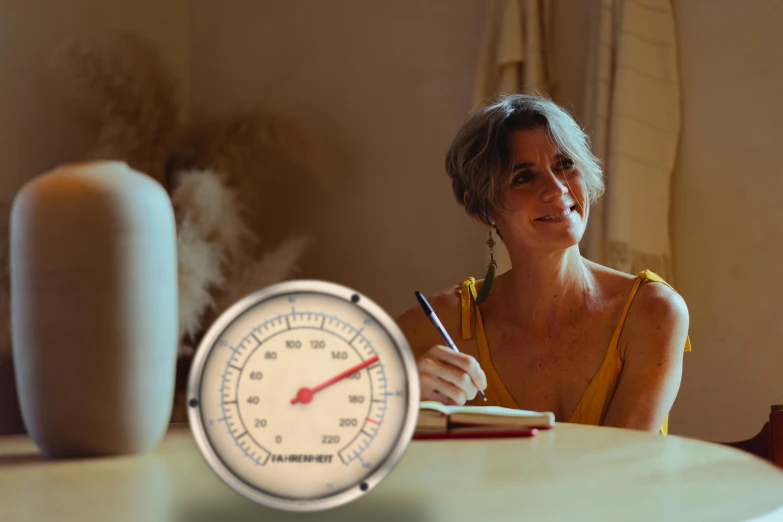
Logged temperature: 156,°F
